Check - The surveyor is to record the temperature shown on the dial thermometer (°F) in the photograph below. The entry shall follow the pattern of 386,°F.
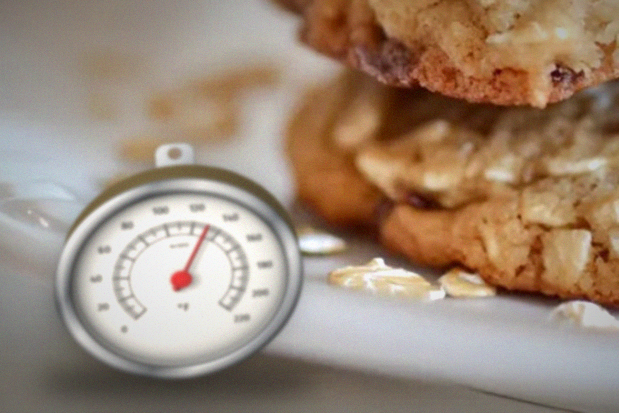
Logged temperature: 130,°F
